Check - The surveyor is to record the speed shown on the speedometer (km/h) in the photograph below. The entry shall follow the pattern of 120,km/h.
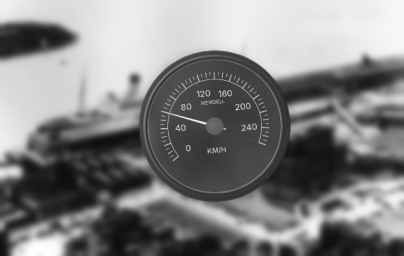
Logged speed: 60,km/h
